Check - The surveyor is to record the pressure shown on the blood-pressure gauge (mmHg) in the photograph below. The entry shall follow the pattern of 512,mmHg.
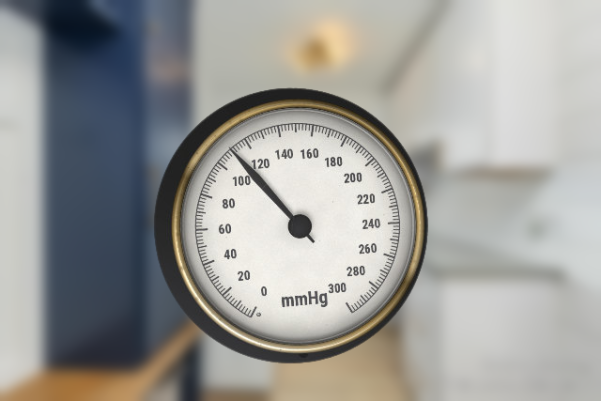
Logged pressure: 110,mmHg
